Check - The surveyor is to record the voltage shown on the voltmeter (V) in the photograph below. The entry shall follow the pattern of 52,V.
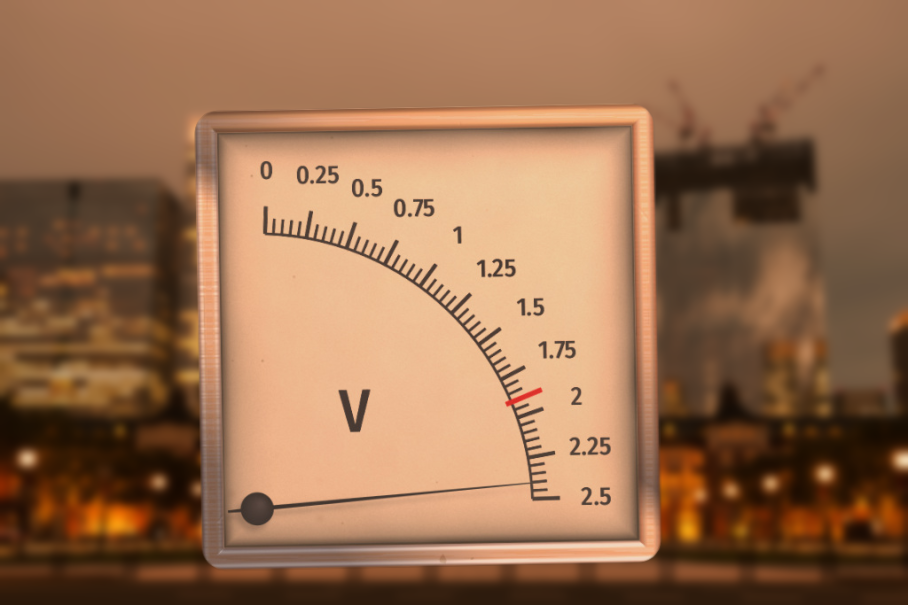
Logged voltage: 2.4,V
